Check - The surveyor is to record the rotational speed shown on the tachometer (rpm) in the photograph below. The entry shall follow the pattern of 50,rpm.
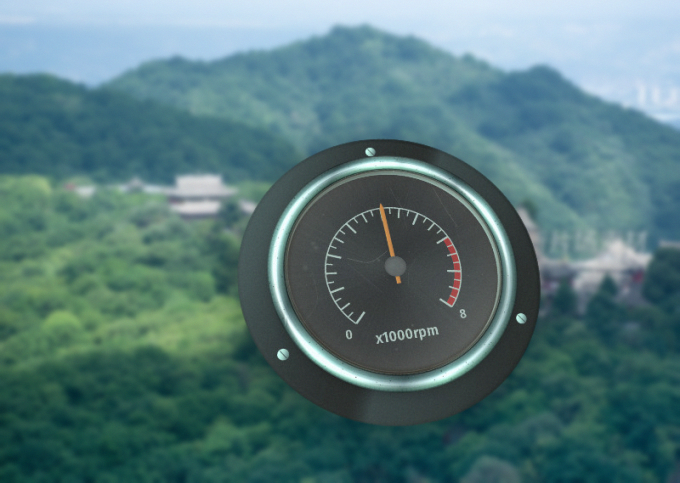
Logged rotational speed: 4000,rpm
